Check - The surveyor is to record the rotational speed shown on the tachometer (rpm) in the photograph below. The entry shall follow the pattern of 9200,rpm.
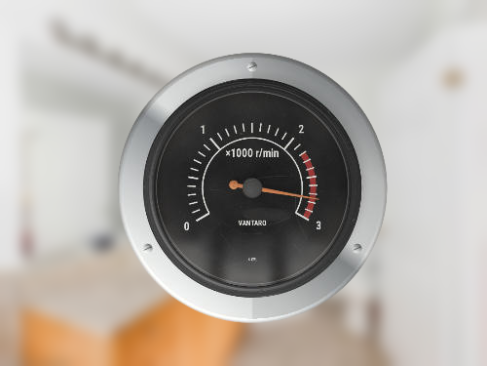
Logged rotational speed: 2750,rpm
